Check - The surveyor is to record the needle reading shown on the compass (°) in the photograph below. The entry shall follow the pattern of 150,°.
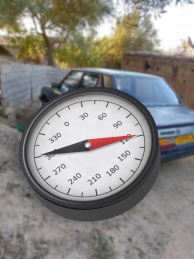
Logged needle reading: 120,°
